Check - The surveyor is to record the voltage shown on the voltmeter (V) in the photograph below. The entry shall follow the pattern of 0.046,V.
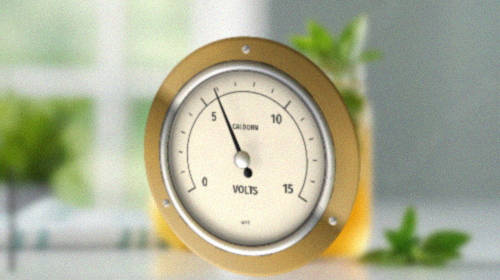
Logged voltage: 6,V
